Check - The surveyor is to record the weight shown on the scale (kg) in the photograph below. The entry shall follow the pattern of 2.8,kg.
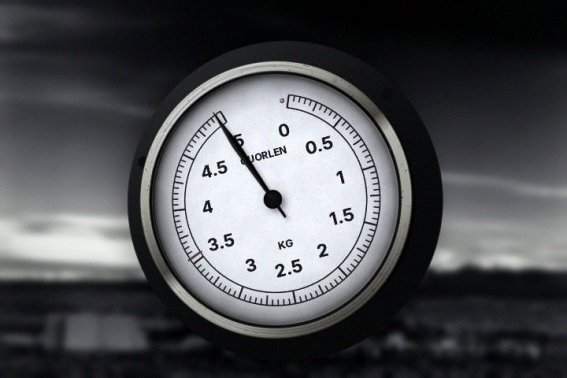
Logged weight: 4.95,kg
